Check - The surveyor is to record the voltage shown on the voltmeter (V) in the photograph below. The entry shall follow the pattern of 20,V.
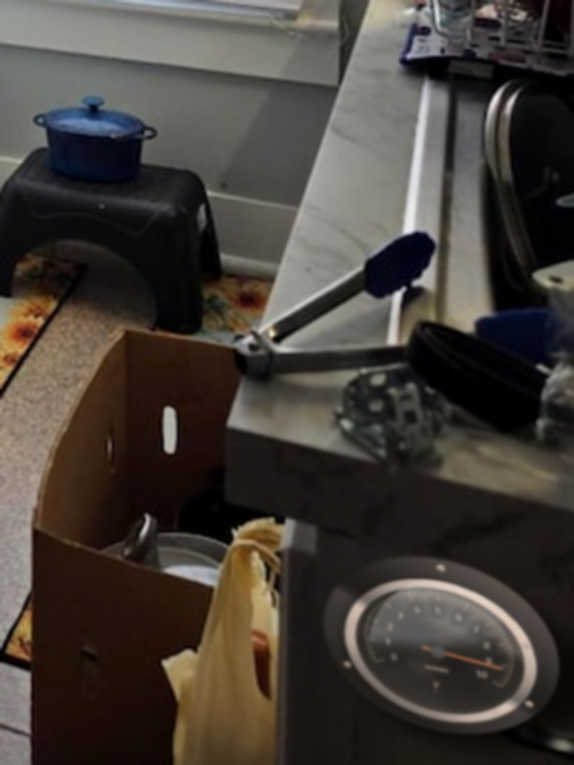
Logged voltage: 9,V
